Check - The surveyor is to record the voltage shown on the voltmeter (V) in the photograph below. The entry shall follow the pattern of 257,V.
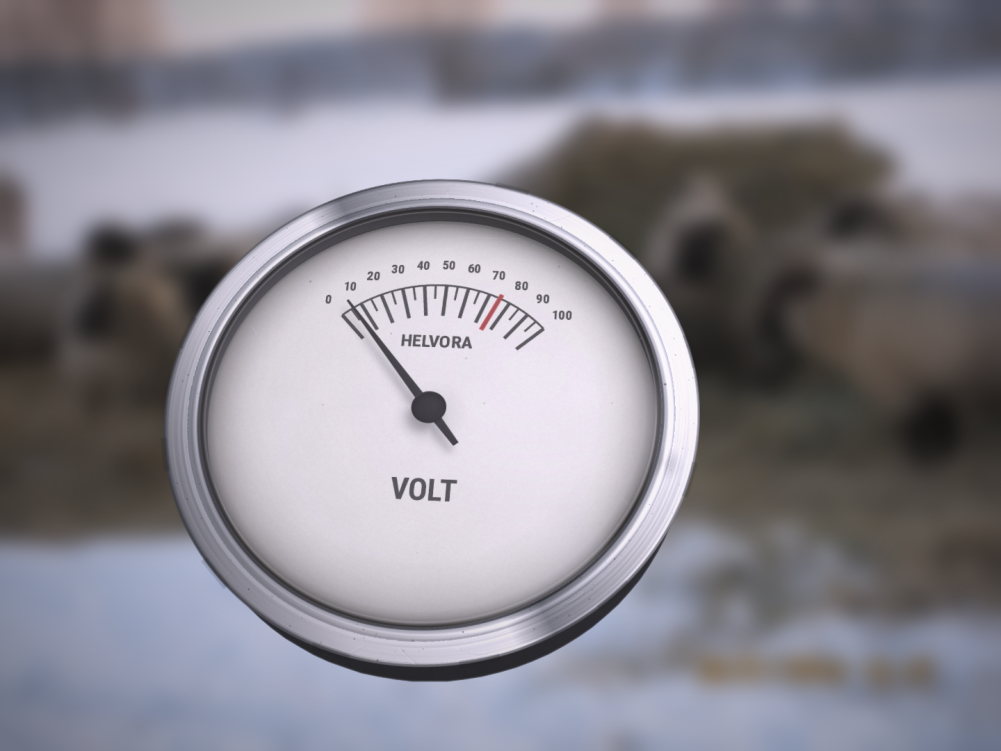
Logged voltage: 5,V
